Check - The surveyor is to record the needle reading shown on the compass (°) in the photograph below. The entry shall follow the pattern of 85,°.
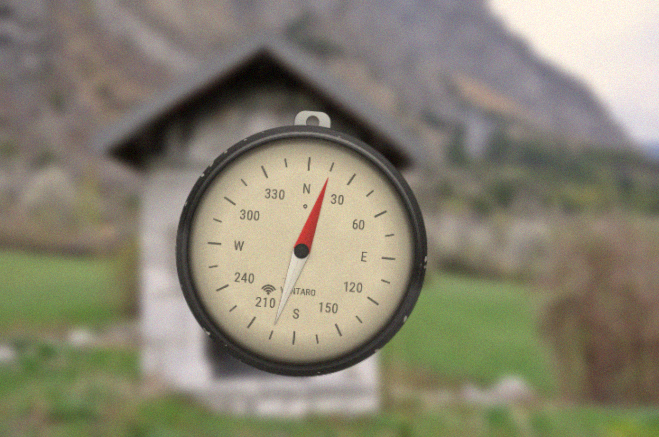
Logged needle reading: 15,°
